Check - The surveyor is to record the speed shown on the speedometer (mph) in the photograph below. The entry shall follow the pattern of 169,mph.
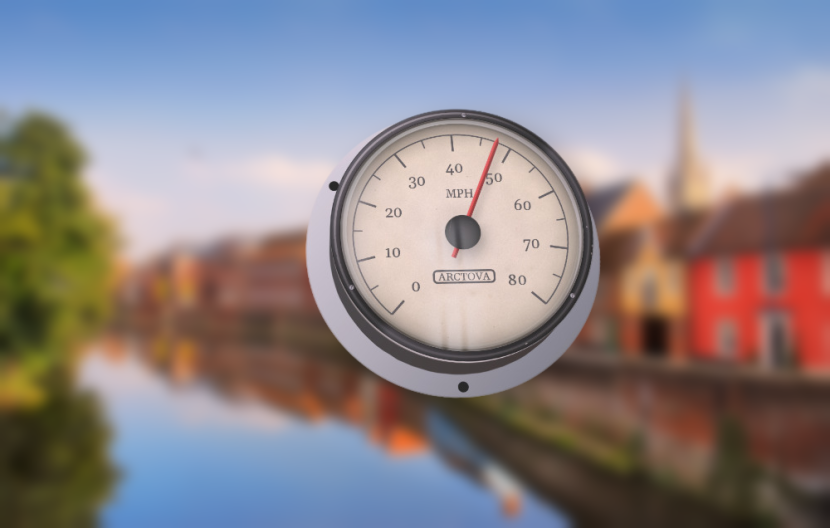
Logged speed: 47.5,mph
